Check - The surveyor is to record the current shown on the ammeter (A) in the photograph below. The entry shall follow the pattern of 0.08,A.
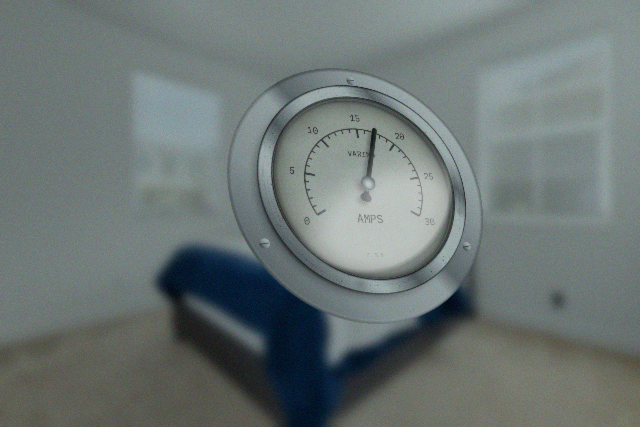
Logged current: 17,A
